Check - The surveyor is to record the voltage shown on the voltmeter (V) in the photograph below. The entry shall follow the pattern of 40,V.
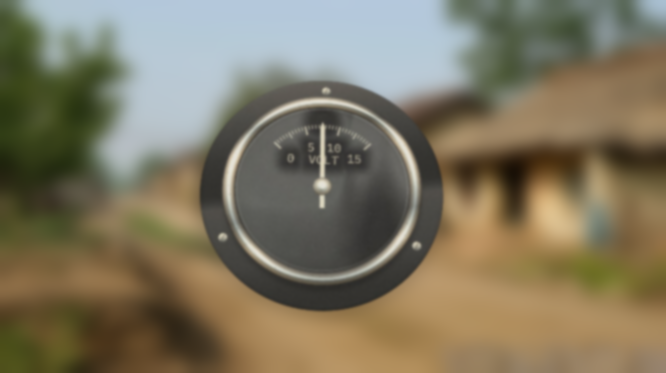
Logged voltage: 7.5,V
